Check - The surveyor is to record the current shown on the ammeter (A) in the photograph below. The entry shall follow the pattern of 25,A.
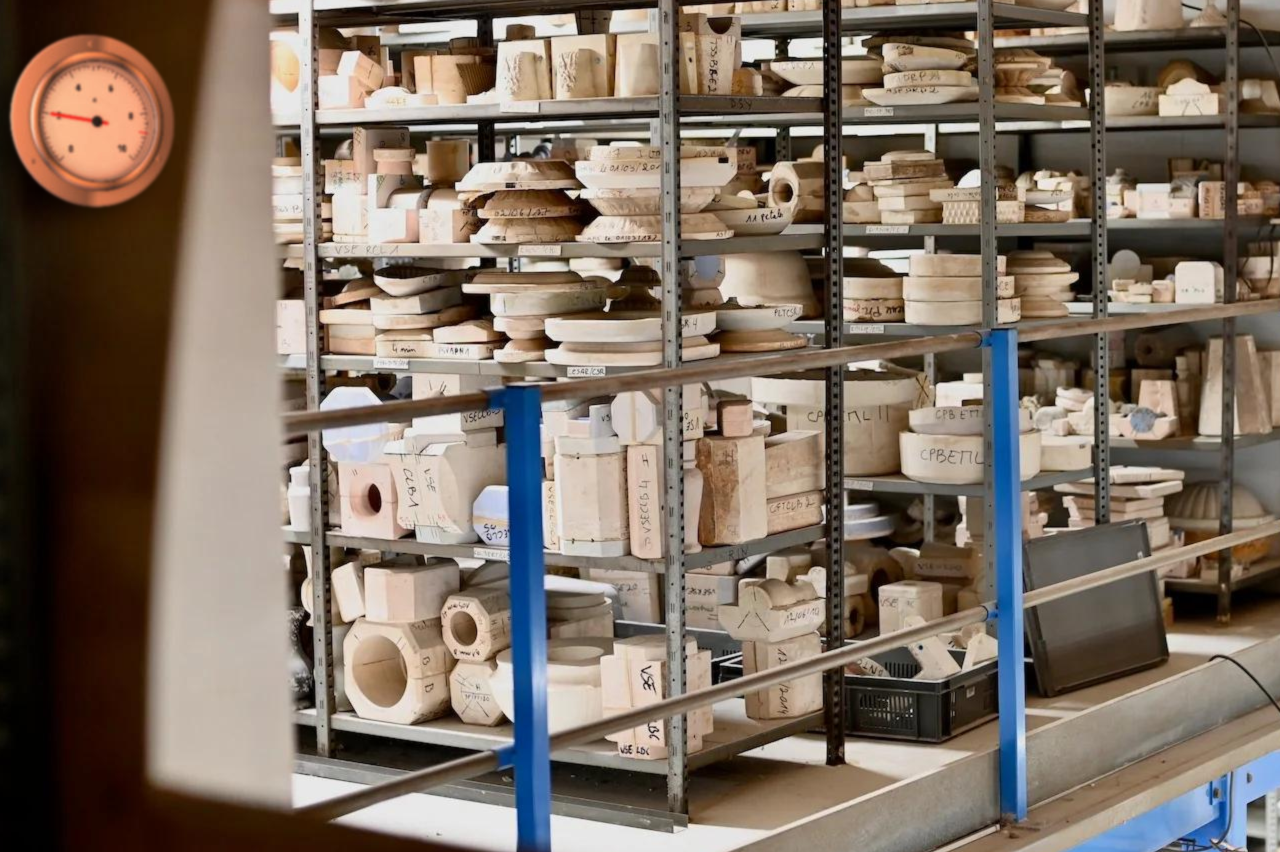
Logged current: 2,A
